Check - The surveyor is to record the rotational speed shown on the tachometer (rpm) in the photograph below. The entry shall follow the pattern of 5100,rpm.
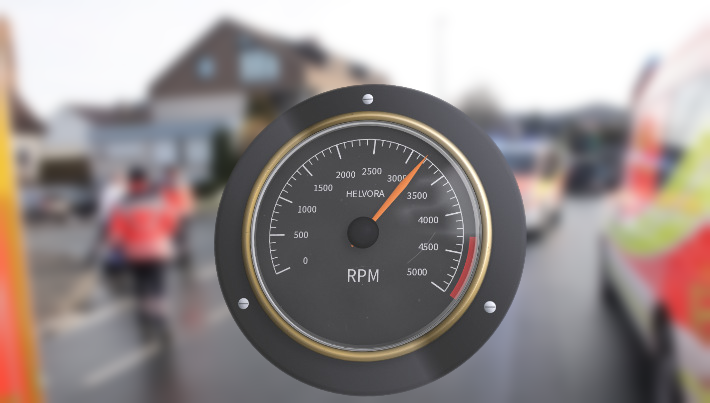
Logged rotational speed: 3200,rpm
